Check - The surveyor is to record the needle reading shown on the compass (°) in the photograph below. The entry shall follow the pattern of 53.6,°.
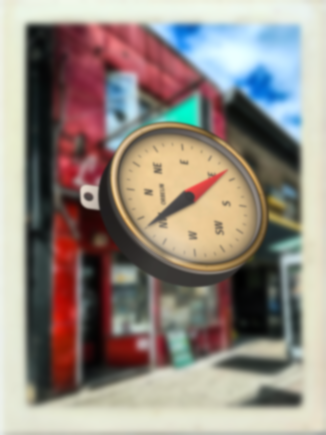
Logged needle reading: 140,°
